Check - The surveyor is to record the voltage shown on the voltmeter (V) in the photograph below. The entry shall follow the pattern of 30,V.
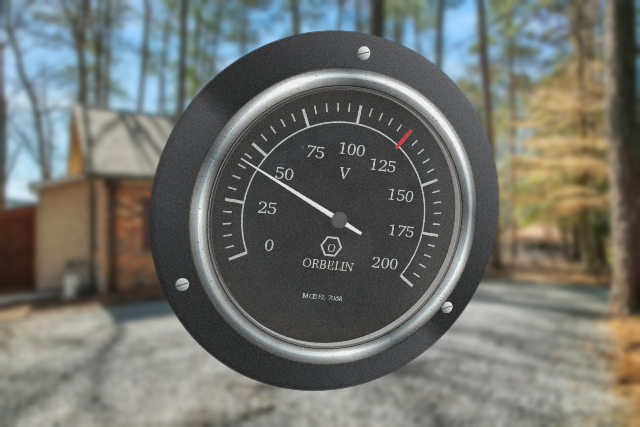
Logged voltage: 42.5,V
